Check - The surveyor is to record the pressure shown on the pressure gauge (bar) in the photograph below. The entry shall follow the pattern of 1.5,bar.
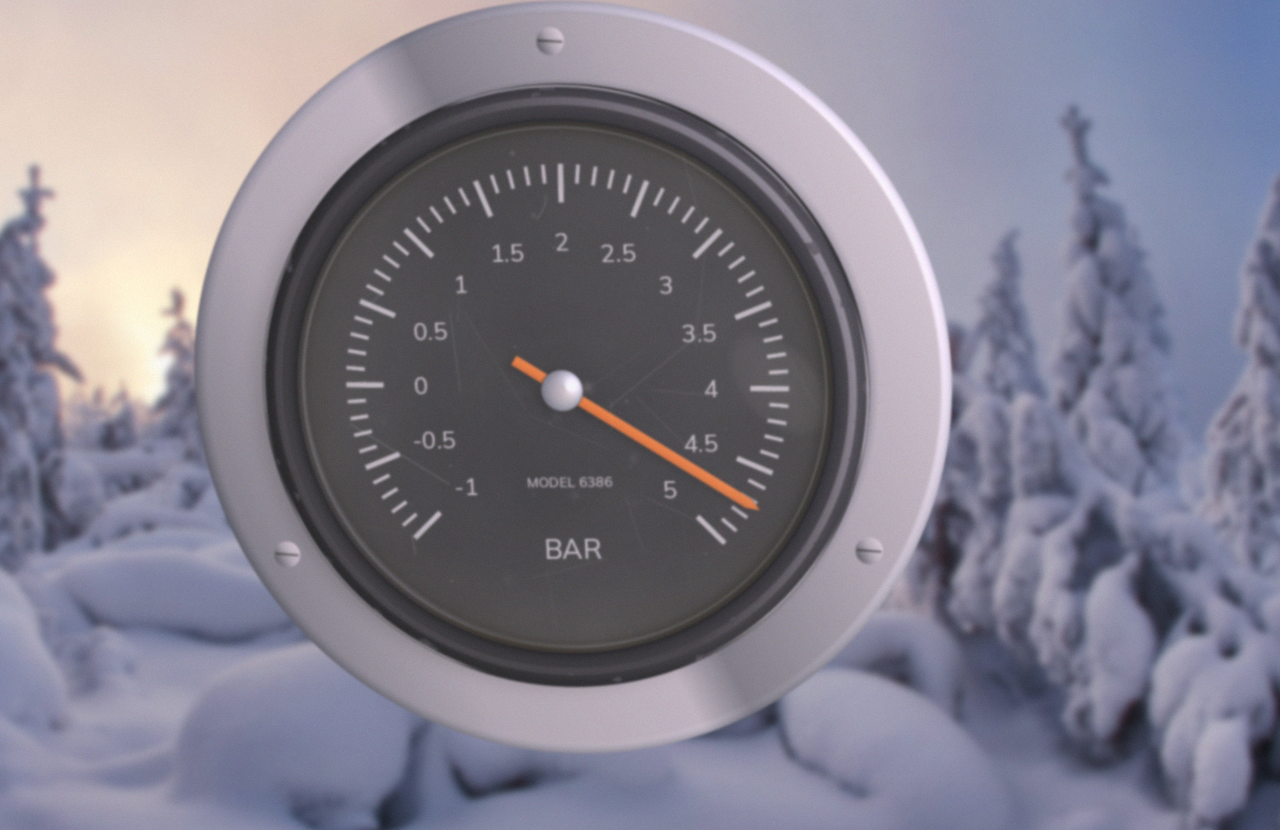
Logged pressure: 4.7,bar
